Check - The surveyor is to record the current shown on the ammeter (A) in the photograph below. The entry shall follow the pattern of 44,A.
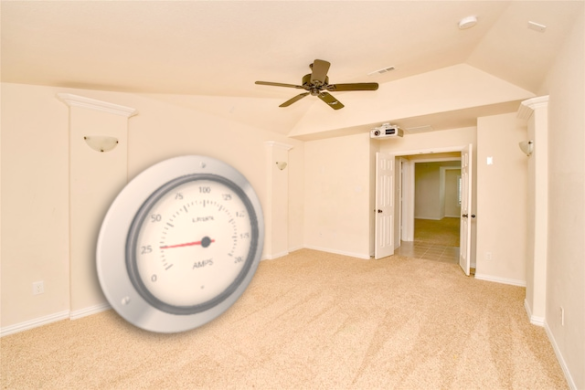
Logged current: 25,A
